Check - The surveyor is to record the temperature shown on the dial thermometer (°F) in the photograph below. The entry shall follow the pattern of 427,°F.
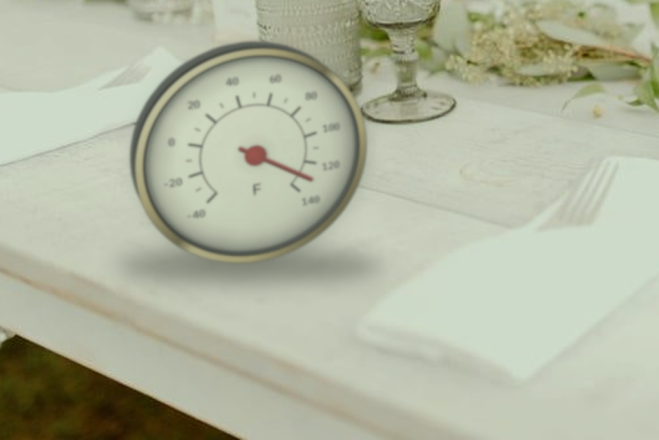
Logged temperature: 130,°F
